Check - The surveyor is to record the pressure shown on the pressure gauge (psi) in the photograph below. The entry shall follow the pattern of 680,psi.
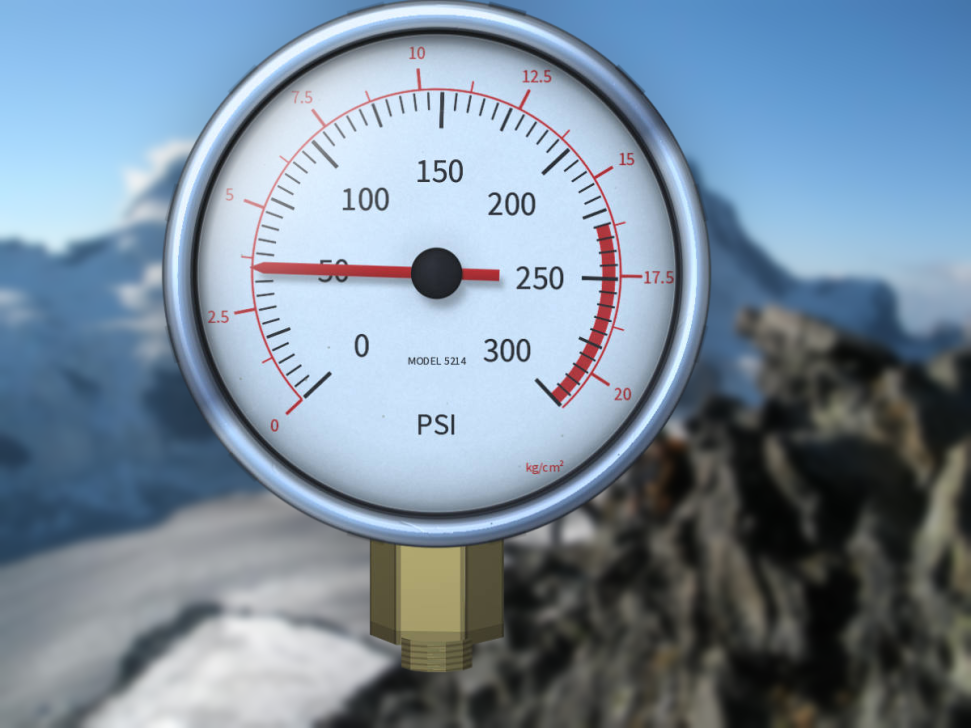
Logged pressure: 50,psi
